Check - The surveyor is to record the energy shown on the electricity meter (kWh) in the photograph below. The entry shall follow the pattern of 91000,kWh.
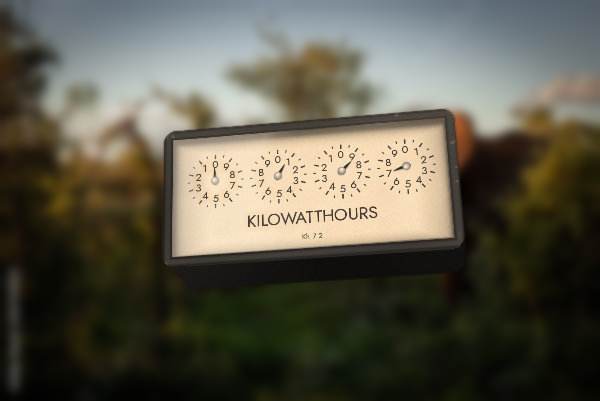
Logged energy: 87,kWh
